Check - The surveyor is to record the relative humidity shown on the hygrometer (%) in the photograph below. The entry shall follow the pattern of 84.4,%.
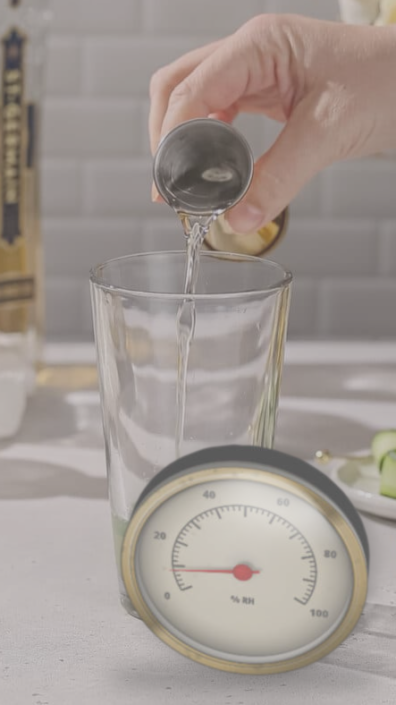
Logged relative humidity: 10,%
